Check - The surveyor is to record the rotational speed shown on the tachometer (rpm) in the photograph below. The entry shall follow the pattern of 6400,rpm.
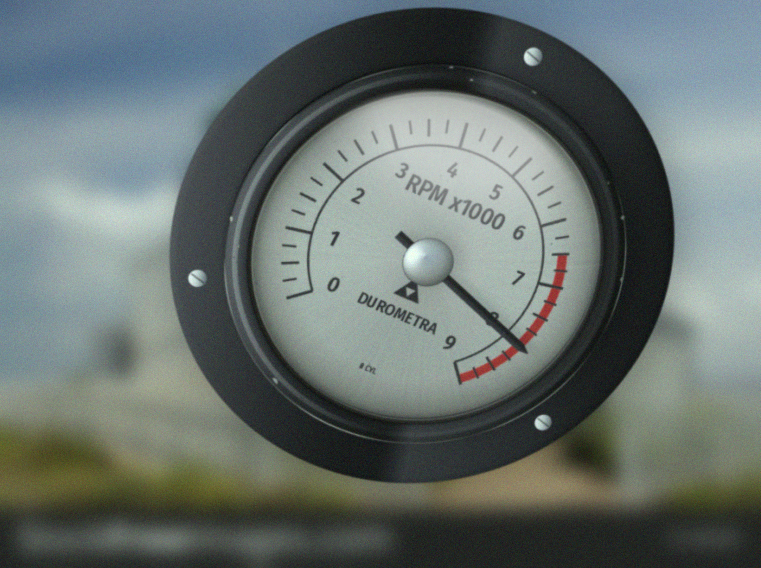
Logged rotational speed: 8000,rpm
